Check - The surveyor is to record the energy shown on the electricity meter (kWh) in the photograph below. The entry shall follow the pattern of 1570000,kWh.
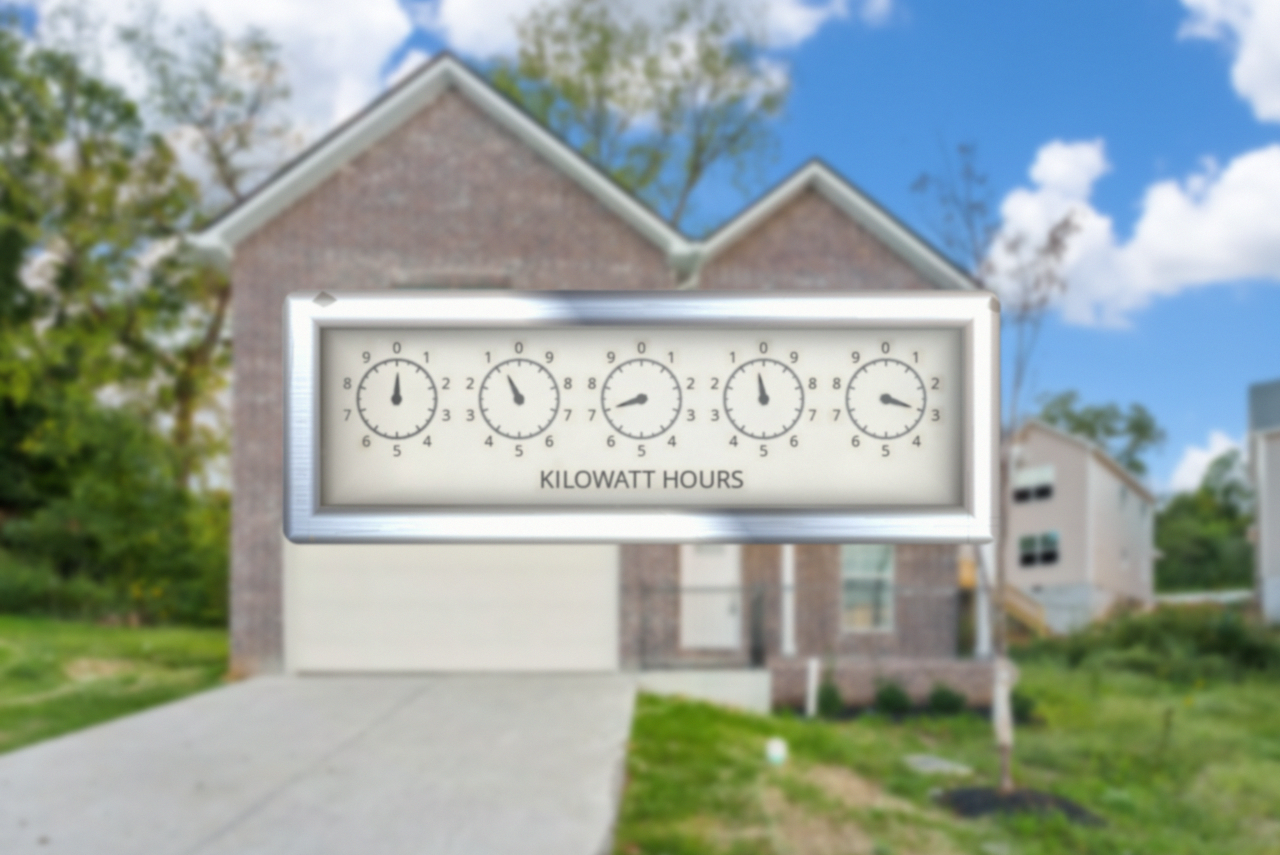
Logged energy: 703,kWh
